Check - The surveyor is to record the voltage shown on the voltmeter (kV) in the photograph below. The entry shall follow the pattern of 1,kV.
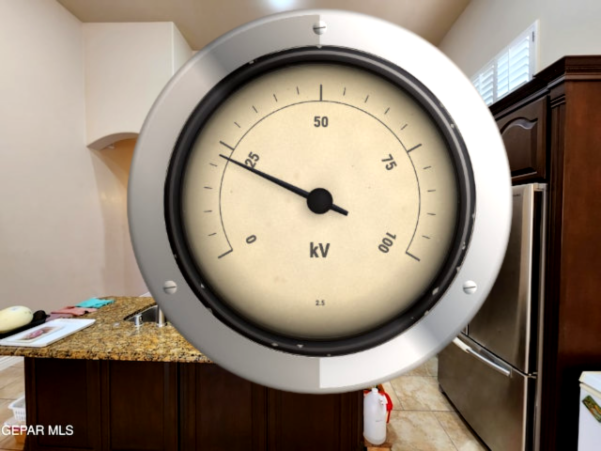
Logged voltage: 22.5,kV
